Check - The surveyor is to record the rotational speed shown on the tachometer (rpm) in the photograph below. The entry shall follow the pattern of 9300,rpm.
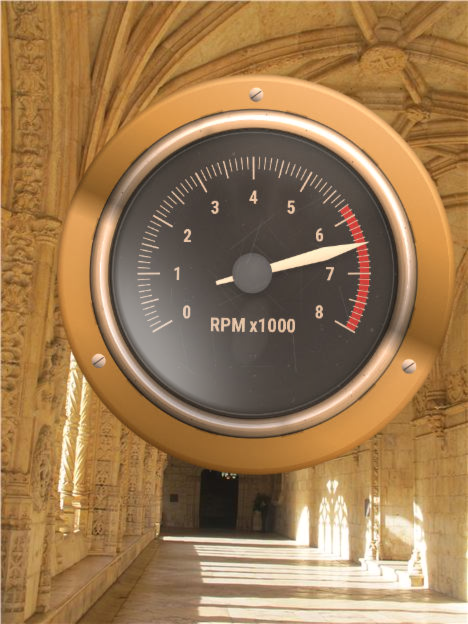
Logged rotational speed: 6500,rpm
